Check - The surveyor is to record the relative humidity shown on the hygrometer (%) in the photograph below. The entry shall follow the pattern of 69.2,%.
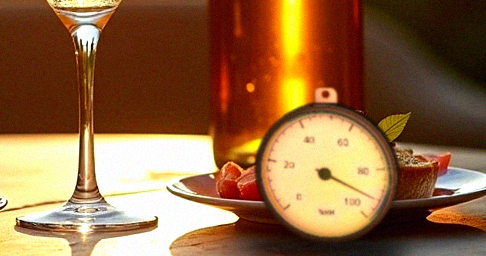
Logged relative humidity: 92,%
